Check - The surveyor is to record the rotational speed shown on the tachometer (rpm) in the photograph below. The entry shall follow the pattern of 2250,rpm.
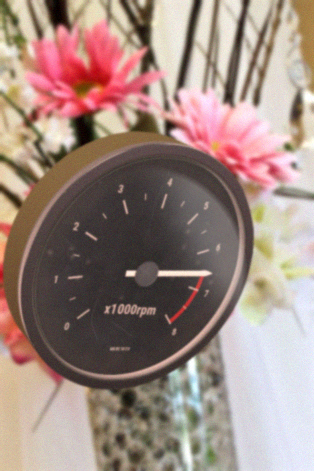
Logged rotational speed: 6500,rpm
